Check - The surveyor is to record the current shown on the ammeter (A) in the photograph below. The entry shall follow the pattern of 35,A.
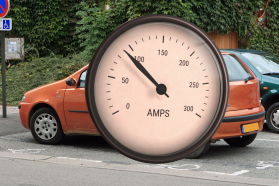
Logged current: 90,A
